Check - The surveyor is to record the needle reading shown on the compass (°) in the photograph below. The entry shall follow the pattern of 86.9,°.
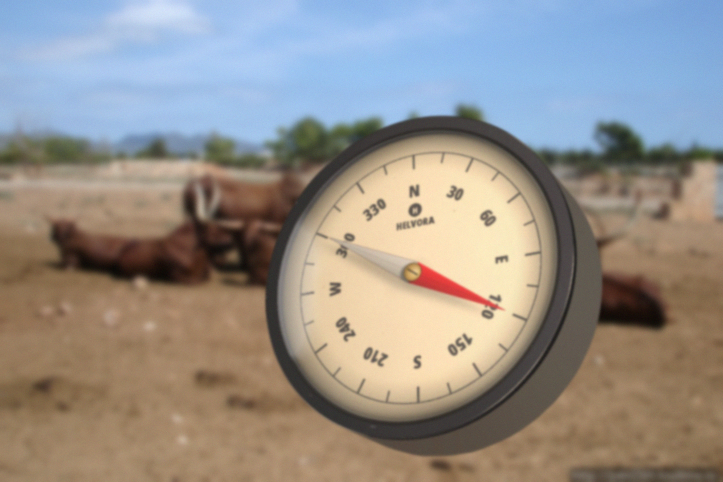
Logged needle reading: 120,°
